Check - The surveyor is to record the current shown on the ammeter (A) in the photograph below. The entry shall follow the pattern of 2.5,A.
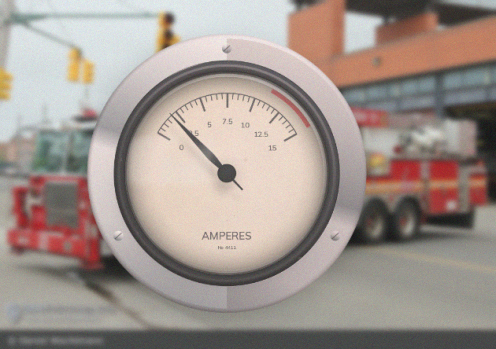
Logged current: 2,A
